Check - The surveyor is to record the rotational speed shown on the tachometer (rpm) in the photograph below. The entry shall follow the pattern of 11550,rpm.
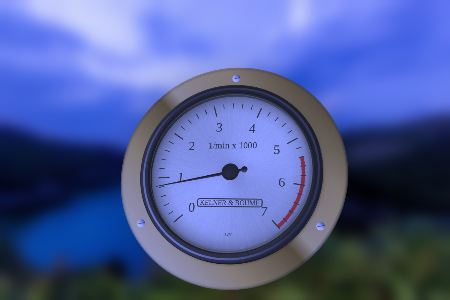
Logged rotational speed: 800,rpm
